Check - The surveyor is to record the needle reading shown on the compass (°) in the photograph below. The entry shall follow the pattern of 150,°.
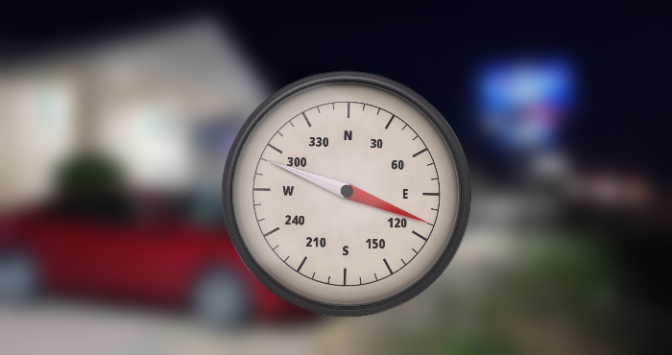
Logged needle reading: 110,°
